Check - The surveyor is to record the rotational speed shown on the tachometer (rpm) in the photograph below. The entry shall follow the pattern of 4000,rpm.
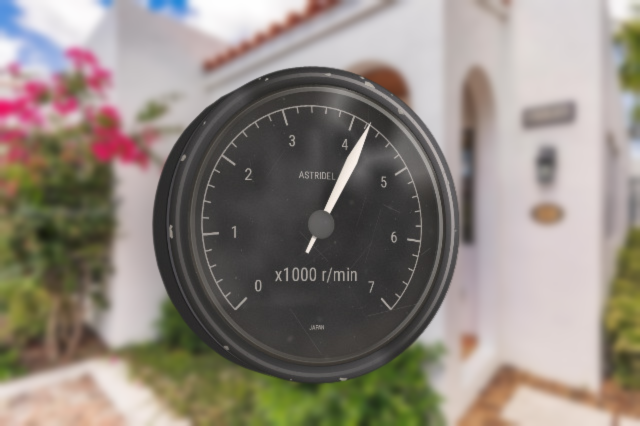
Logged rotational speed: 4200,rpm
